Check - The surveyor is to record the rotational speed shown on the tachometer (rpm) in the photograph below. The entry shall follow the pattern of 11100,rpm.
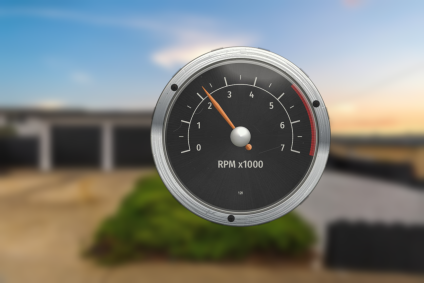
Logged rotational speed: 2250,rpm
